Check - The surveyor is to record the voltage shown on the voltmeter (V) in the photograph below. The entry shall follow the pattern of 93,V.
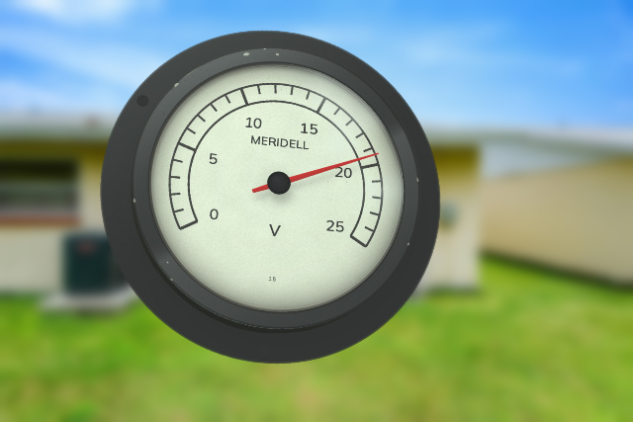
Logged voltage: 19.5,V
